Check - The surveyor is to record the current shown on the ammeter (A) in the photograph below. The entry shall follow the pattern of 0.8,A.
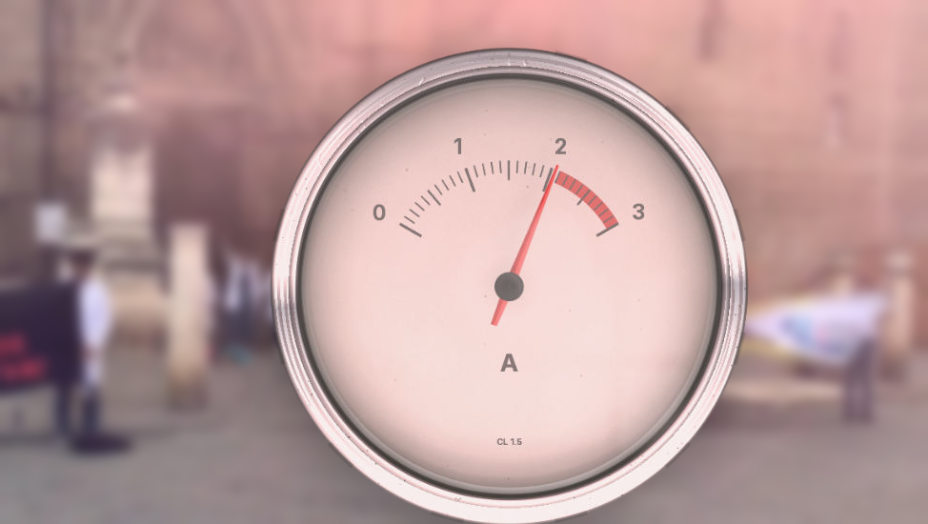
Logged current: 2.05,A
